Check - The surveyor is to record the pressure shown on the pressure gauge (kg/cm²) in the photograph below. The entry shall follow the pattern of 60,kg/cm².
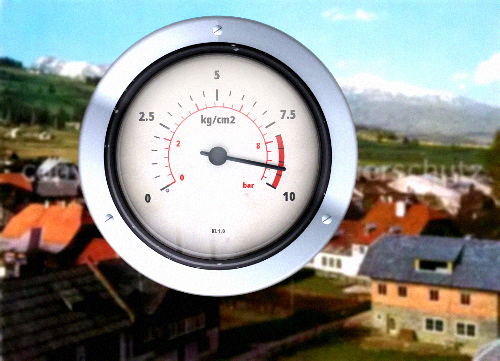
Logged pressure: 9.25,kg/cm²
